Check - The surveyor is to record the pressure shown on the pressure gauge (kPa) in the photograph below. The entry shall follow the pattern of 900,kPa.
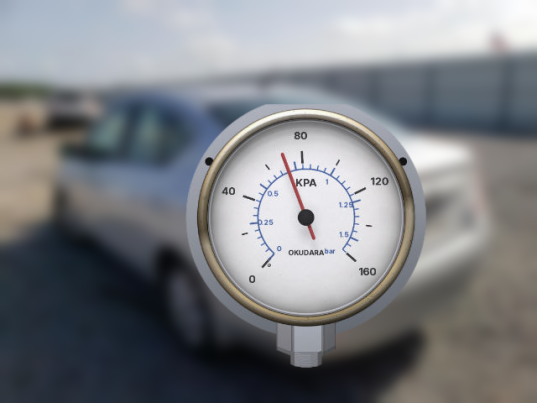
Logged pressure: 70,kPa
